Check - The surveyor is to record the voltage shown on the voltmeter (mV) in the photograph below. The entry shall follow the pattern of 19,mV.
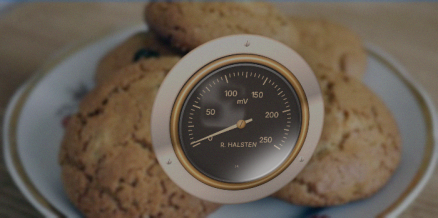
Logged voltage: 5,mV
